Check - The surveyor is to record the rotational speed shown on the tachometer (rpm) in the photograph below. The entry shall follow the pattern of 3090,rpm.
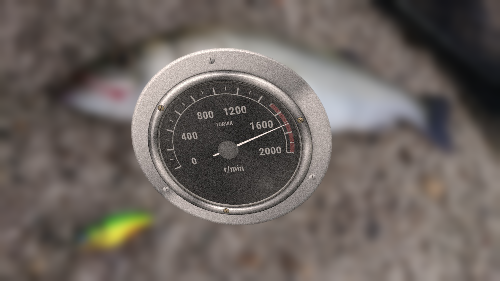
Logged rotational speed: 1700,rpm
